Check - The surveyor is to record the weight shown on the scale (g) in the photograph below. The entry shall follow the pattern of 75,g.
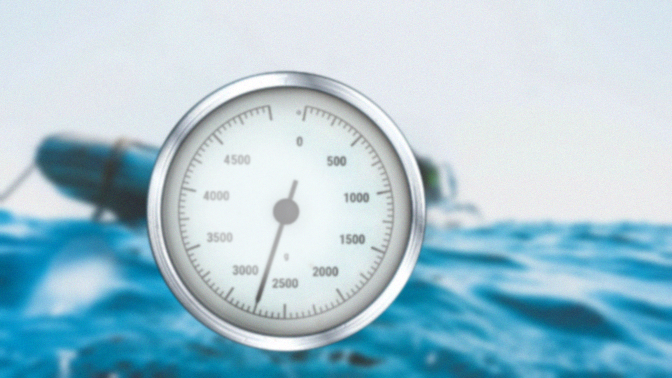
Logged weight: 2750,g
